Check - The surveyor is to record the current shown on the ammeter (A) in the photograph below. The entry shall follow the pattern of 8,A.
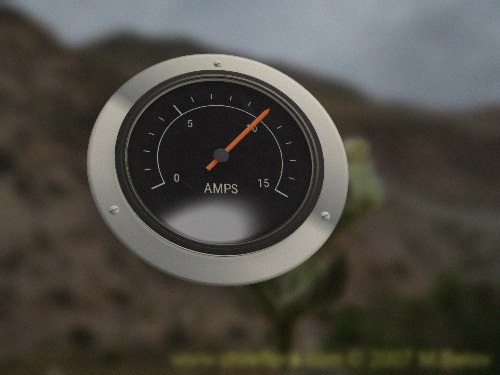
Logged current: 10,A
